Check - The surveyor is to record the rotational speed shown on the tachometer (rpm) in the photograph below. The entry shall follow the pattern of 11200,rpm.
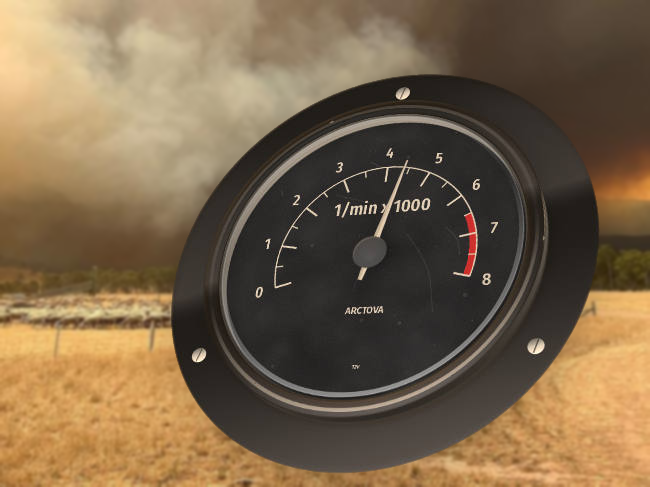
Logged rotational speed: 4500,rpm
